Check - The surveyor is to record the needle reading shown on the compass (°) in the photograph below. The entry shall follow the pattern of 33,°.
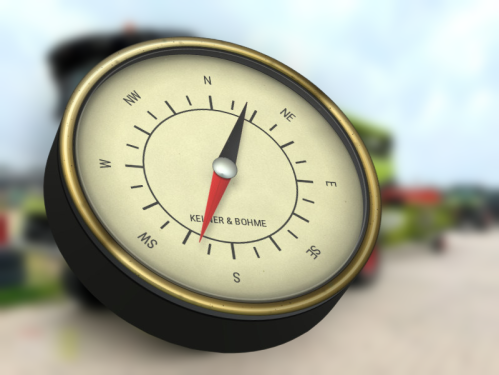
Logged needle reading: 202.5,°
